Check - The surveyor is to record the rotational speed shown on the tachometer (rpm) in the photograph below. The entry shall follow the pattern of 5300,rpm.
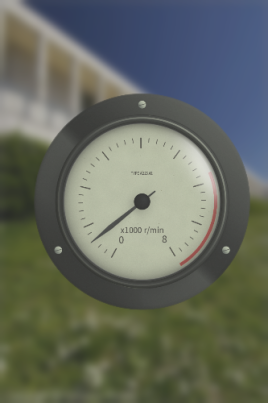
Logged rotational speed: 600,rpm
